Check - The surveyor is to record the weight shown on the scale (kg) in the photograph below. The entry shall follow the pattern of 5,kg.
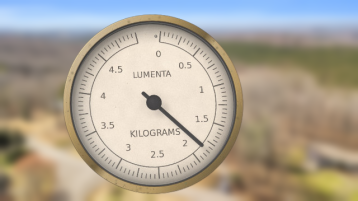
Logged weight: 1.85,kg
